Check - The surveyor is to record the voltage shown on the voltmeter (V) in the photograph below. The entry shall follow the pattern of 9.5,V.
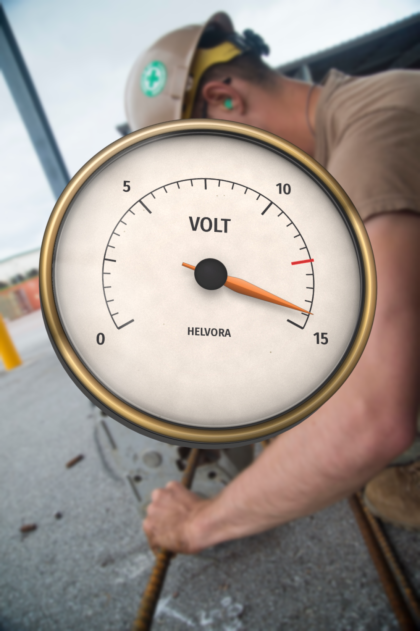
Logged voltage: 14.5,V
